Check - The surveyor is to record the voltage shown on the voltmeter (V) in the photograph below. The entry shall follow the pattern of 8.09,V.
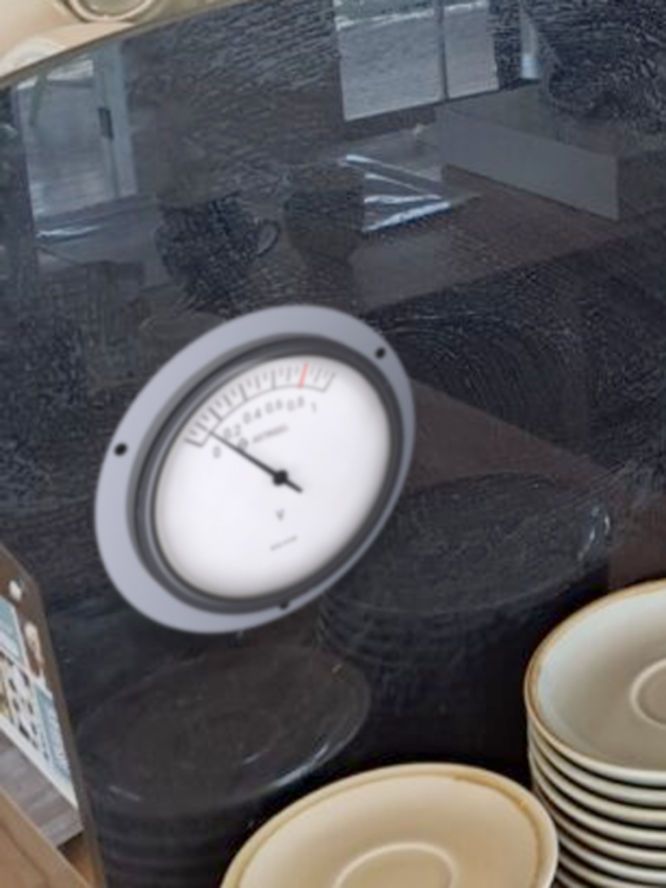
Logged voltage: 0.1,V
